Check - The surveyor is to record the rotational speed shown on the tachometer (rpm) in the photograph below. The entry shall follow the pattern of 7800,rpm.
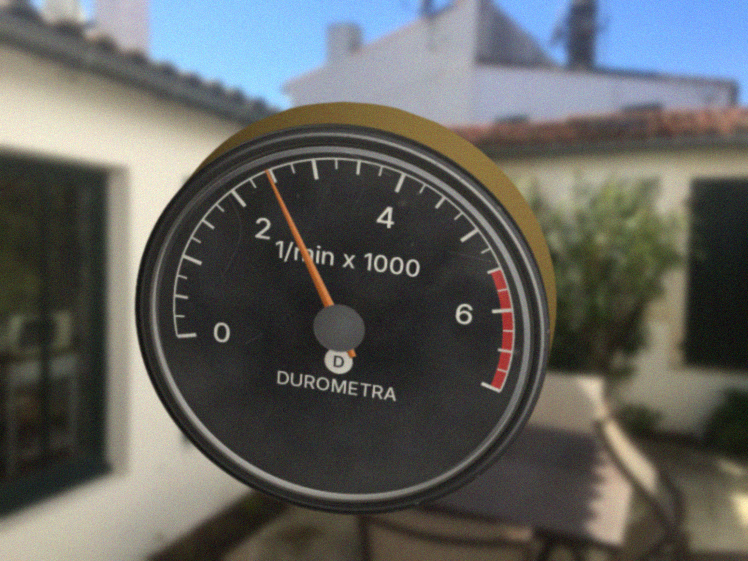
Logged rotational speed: 2500,rpm
